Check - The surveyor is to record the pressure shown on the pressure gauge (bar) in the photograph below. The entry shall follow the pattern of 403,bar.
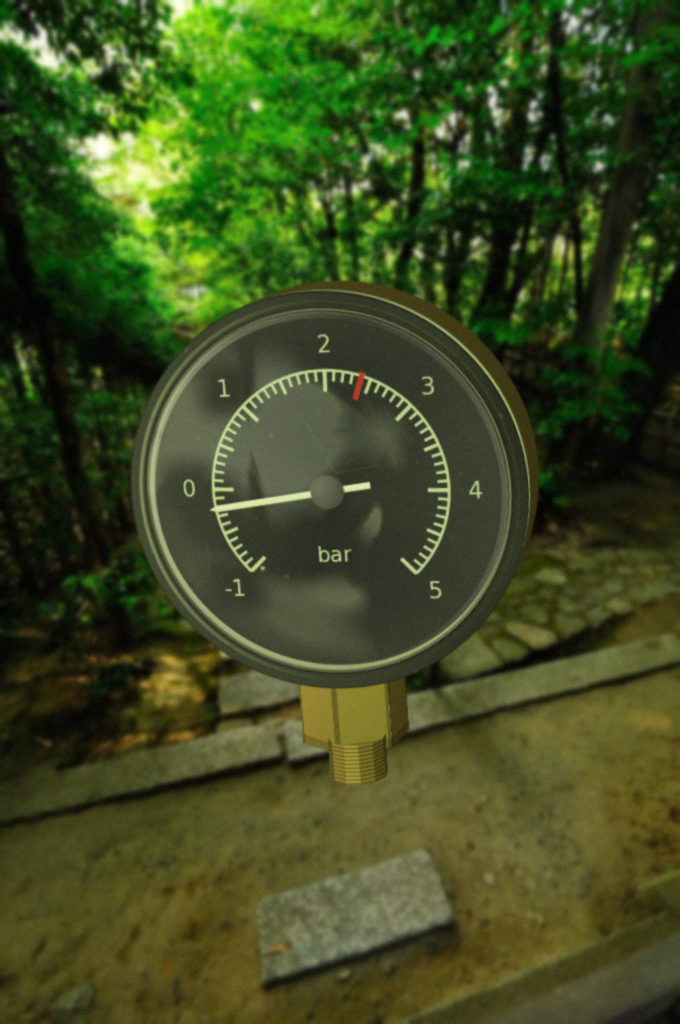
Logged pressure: -0.2,bar
